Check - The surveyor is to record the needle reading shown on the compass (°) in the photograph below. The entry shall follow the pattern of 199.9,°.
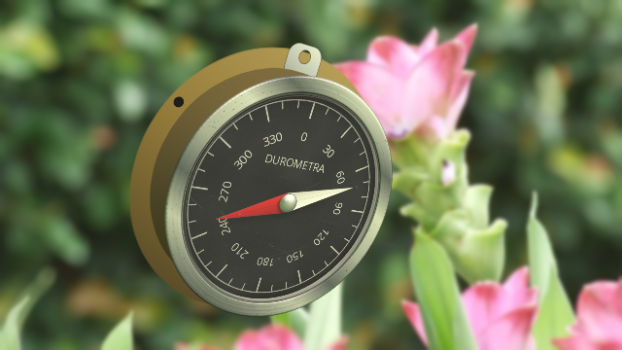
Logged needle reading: 250,°
